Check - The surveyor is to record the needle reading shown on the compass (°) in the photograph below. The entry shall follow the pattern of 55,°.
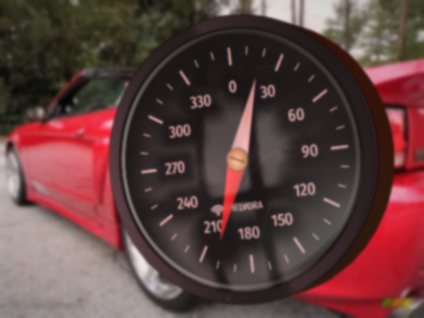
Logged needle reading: 200,°
